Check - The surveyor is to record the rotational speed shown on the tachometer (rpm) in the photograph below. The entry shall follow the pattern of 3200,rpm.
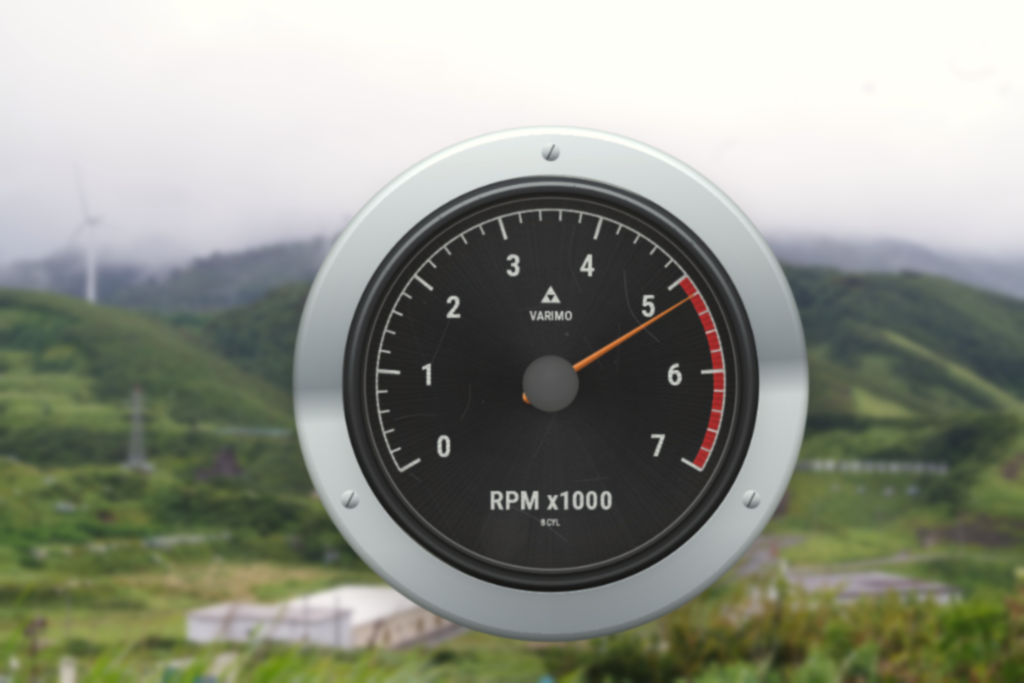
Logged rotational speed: 5200,rpm
